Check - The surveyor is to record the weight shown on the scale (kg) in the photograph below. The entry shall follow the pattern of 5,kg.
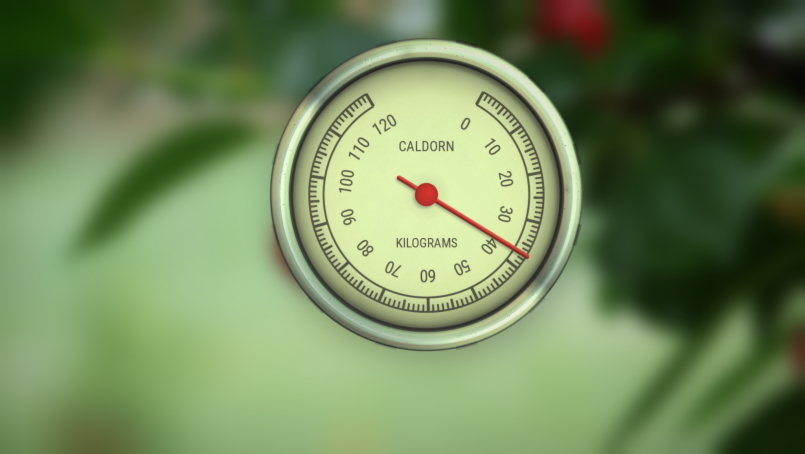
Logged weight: 37,kg
